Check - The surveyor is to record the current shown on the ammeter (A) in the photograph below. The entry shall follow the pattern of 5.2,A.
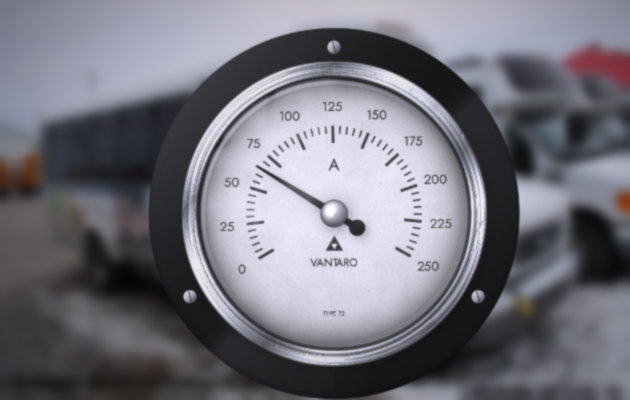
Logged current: 65,A
